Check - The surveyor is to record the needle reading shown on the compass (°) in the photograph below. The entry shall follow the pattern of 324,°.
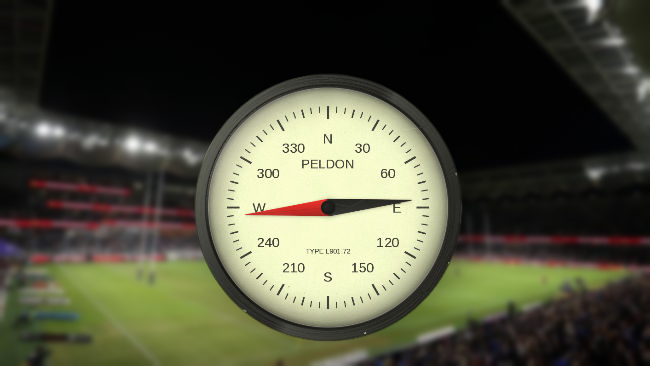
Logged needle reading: 265,°
